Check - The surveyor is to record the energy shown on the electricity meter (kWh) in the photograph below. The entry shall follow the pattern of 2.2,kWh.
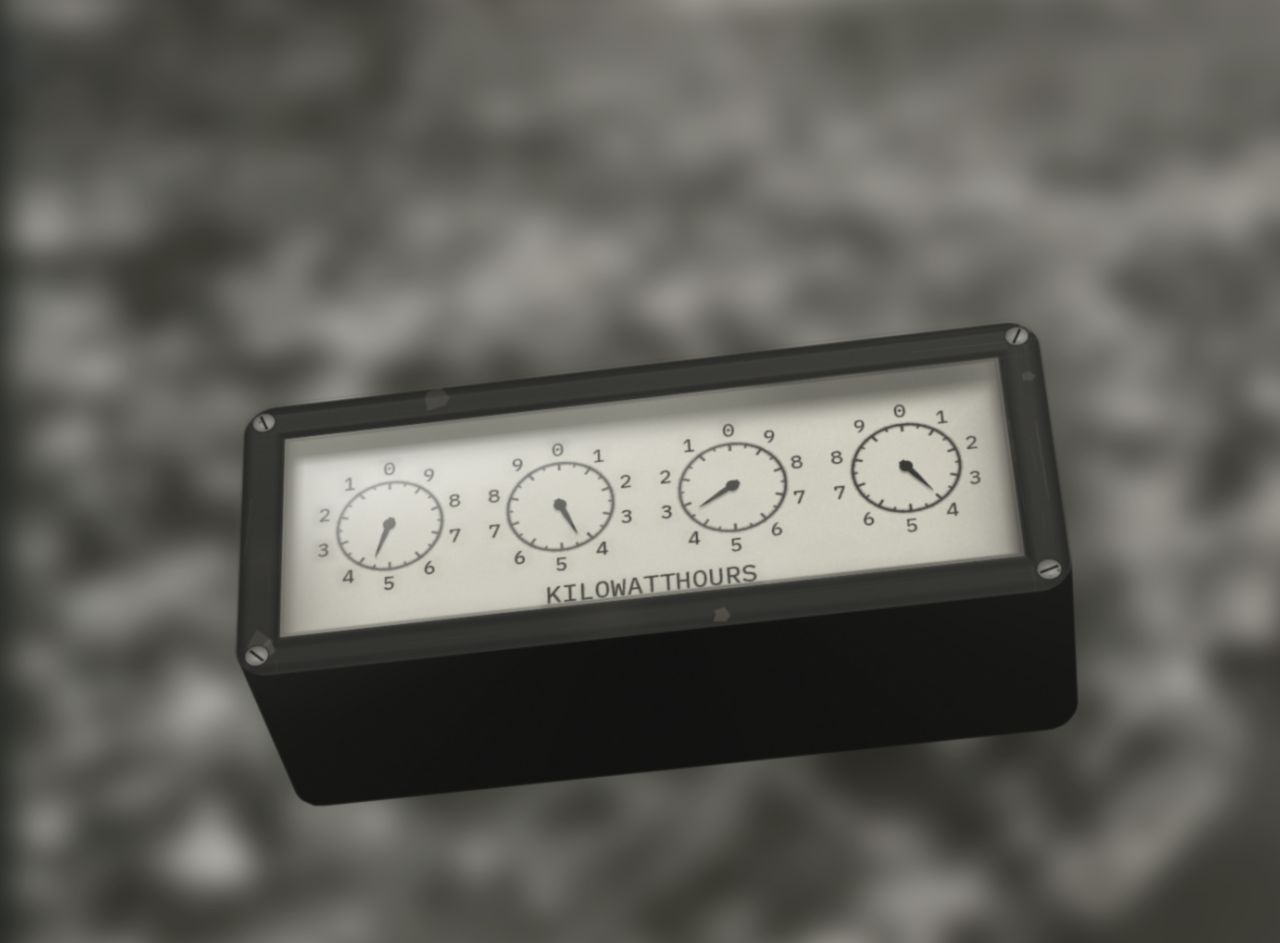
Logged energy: 4434,kWh
